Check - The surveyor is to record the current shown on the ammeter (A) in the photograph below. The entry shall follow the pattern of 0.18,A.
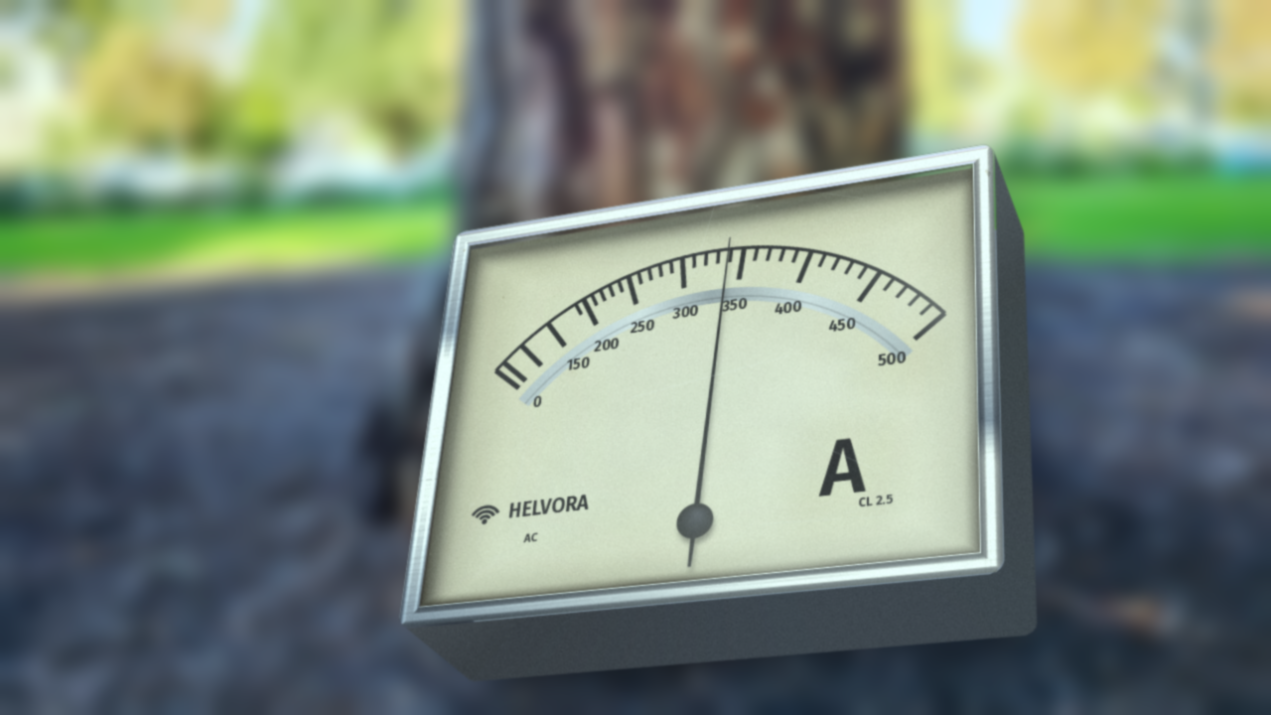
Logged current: 340,A
